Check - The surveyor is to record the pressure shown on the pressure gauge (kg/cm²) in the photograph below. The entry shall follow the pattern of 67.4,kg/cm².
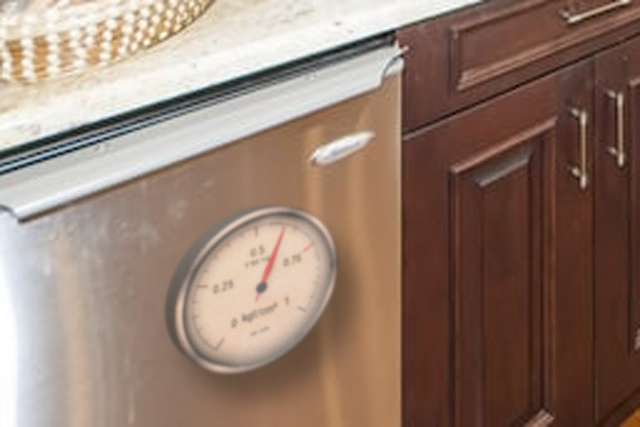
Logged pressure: 0.6,kg/cm²
